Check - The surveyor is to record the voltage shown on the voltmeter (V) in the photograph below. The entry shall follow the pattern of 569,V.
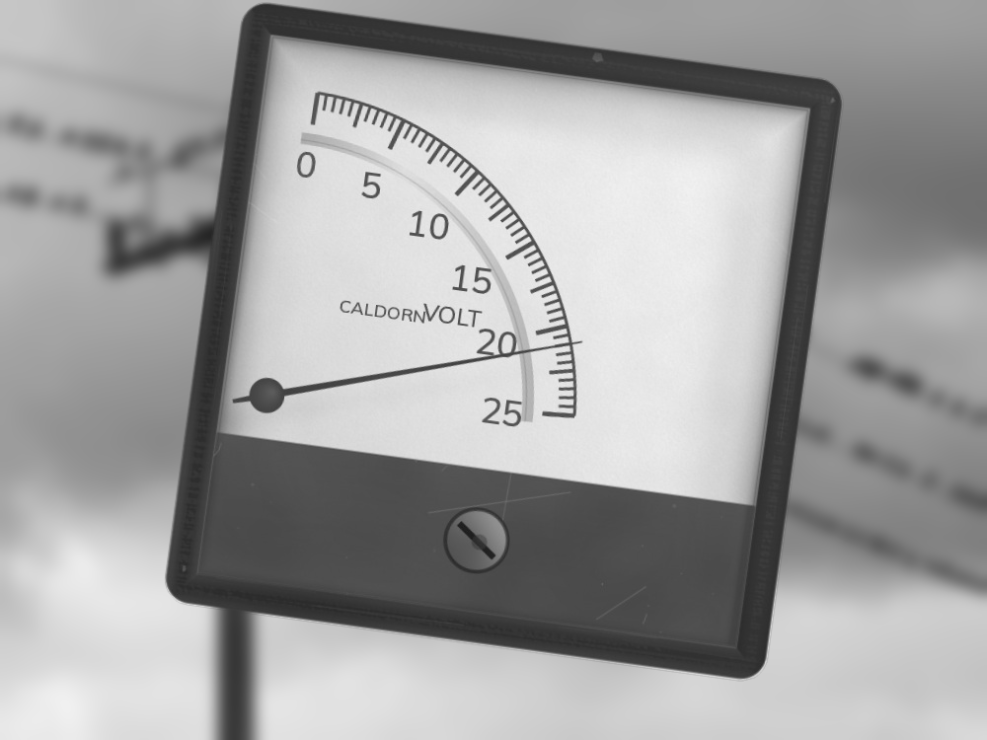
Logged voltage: 21,V
